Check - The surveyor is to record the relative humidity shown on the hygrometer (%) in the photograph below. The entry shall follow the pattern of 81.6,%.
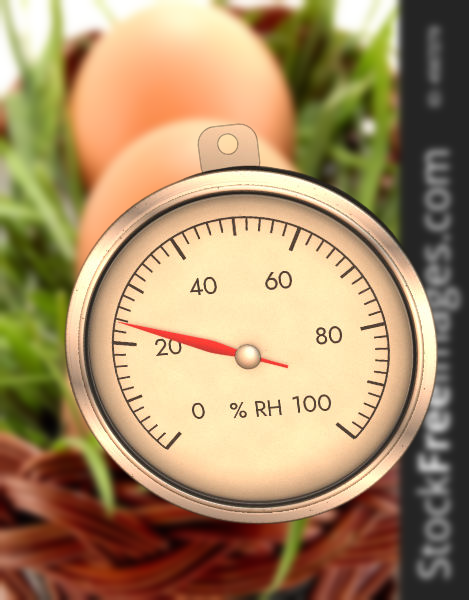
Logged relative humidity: 24,%
